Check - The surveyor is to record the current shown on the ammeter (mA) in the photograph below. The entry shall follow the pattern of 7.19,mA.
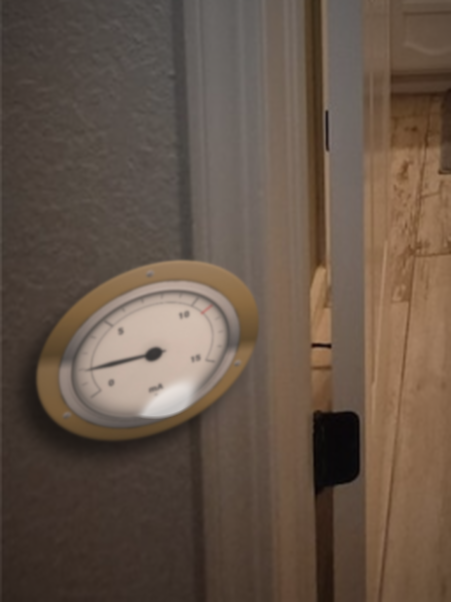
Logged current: 2,mA
